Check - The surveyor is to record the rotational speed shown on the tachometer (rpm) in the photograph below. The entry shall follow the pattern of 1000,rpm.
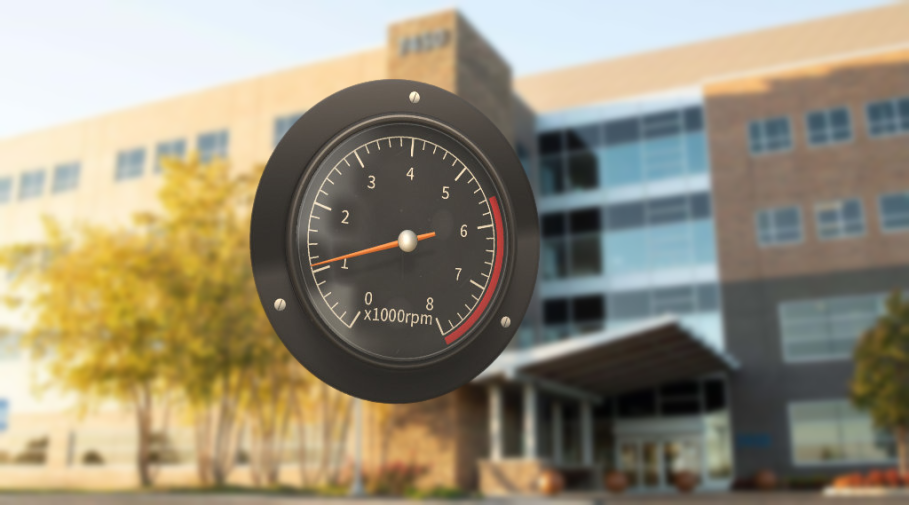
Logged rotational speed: 1100,rpm
